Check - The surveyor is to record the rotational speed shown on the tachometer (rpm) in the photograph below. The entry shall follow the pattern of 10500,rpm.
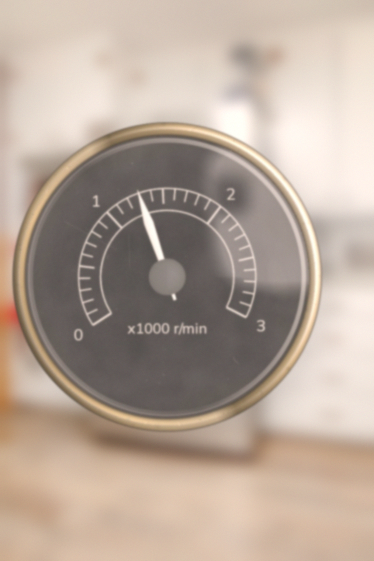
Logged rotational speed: 1300,rpm
